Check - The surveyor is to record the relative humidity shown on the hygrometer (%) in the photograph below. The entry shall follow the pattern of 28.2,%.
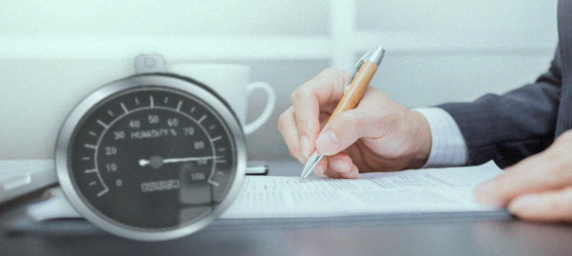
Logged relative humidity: 87.5,%
